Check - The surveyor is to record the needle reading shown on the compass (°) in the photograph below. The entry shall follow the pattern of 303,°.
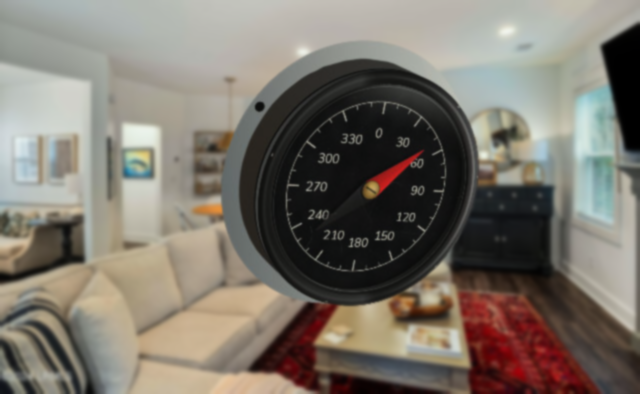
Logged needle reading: 50,°
